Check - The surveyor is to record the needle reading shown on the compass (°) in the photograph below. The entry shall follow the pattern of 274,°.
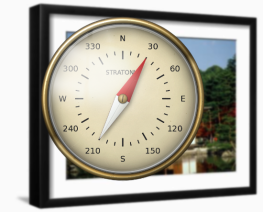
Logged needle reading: 30,°
